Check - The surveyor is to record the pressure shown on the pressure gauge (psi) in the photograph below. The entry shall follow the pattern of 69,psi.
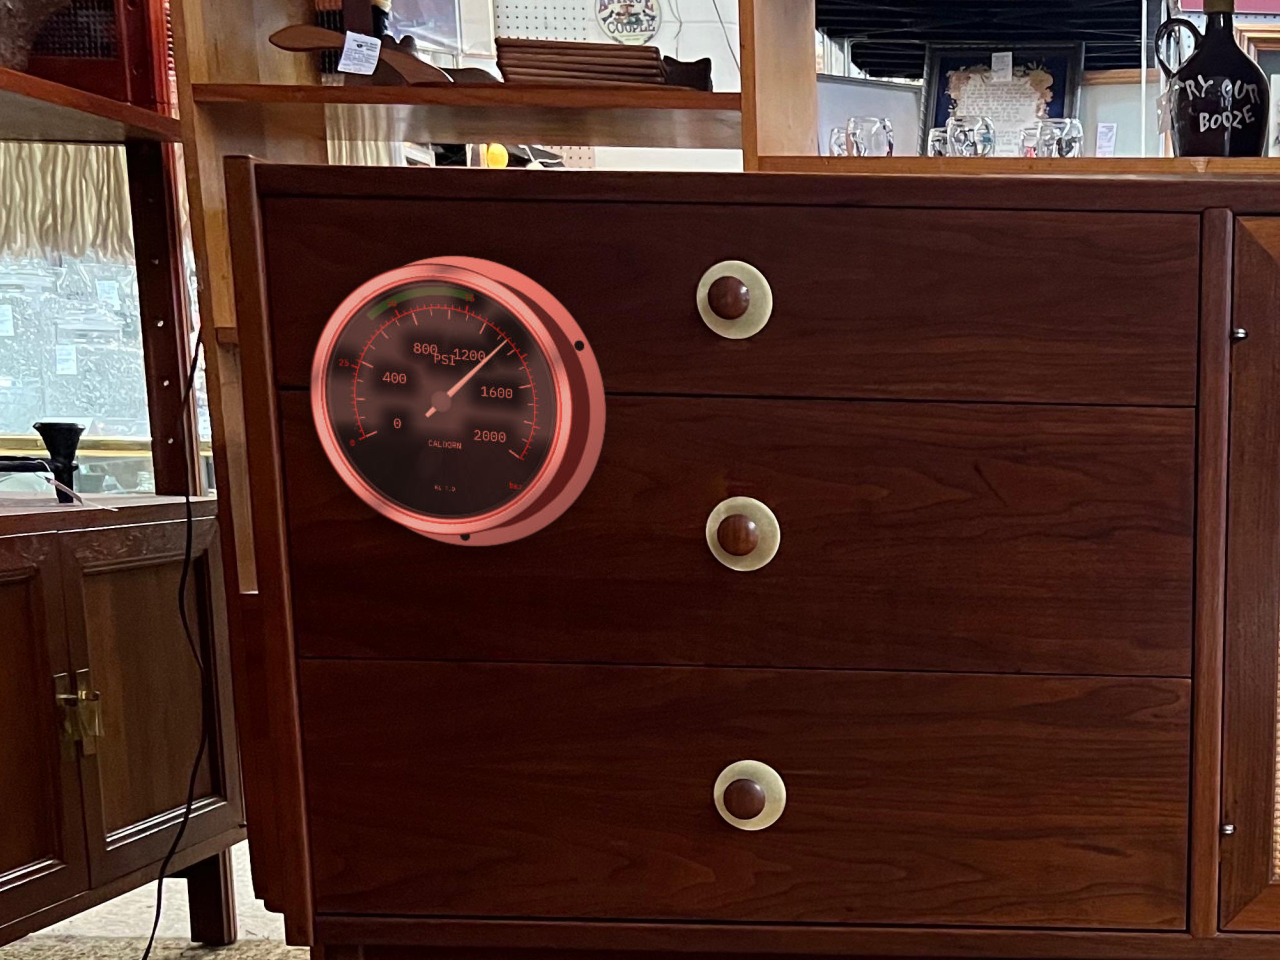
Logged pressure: 1350,psi
